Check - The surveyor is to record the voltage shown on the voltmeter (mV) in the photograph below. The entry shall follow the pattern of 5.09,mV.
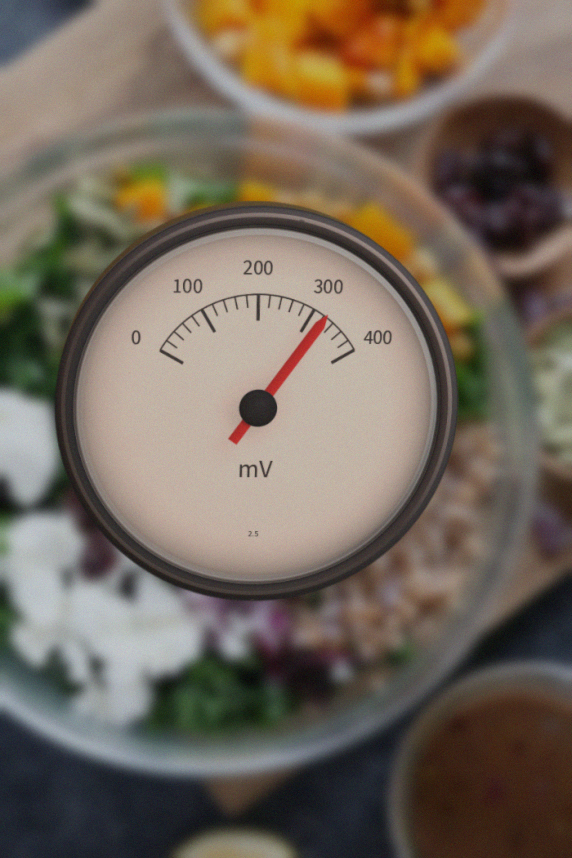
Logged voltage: 320,mV
